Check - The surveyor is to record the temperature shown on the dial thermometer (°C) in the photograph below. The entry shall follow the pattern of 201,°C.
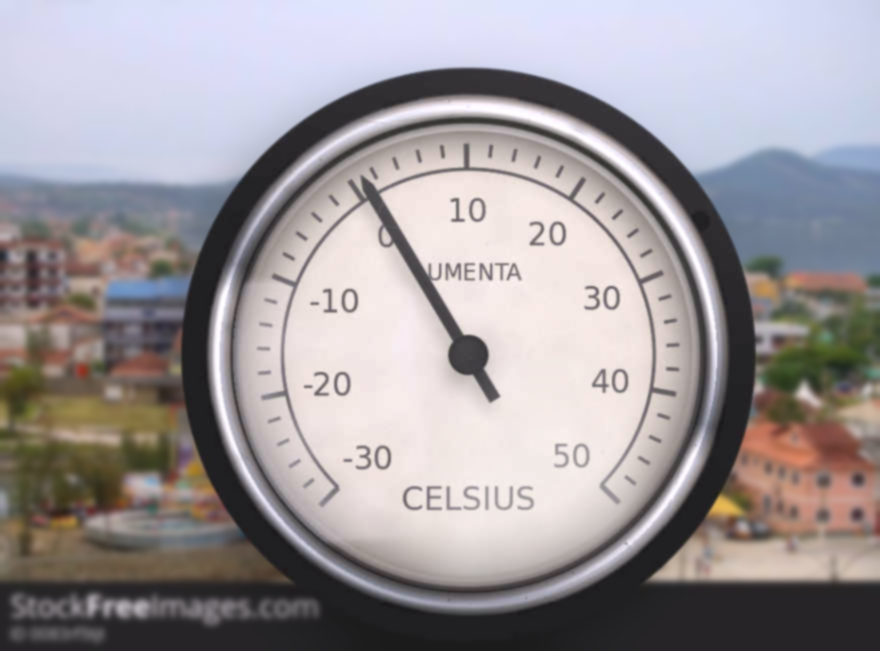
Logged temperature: 1,°C
